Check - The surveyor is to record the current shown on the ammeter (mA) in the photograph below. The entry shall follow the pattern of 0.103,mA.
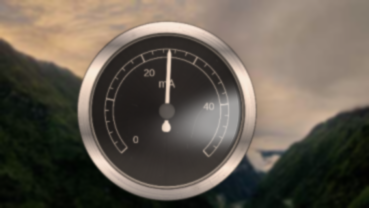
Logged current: 25,mA
